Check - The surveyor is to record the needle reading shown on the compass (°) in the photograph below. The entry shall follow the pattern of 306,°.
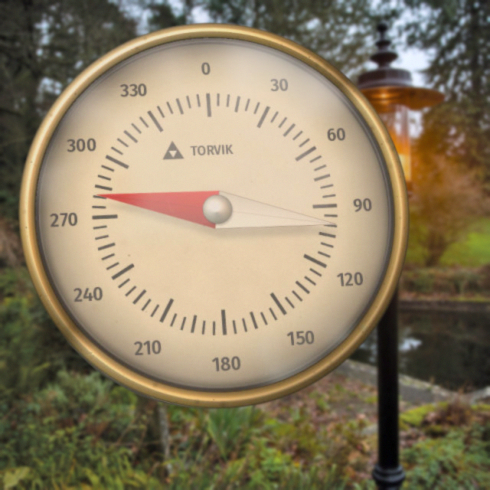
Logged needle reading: 280,°
